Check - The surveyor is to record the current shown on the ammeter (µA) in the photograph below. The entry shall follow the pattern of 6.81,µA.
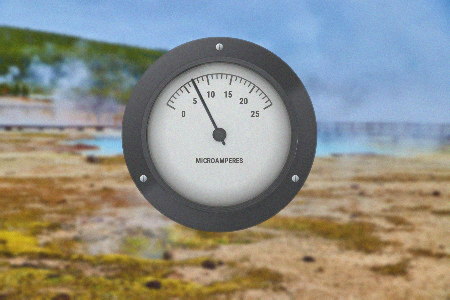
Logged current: 7,µA
